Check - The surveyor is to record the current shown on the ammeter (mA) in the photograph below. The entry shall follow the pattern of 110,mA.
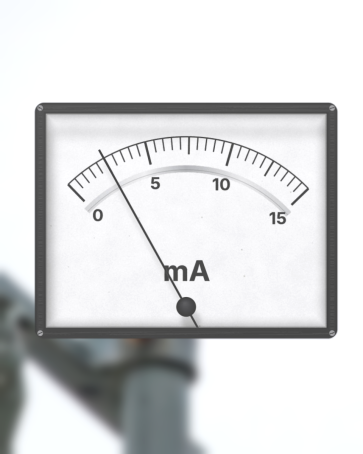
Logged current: 2.5,mA
